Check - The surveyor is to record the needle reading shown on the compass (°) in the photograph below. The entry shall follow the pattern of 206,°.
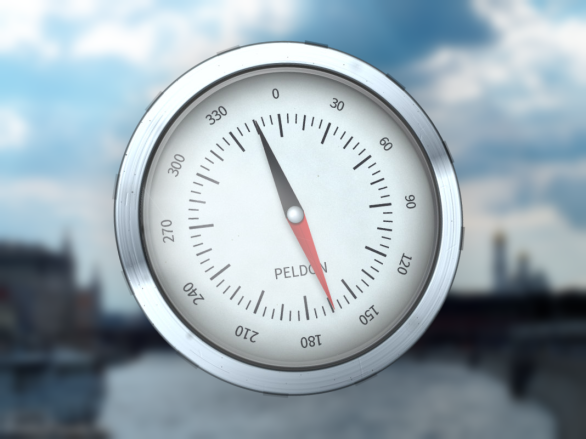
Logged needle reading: 165,°
